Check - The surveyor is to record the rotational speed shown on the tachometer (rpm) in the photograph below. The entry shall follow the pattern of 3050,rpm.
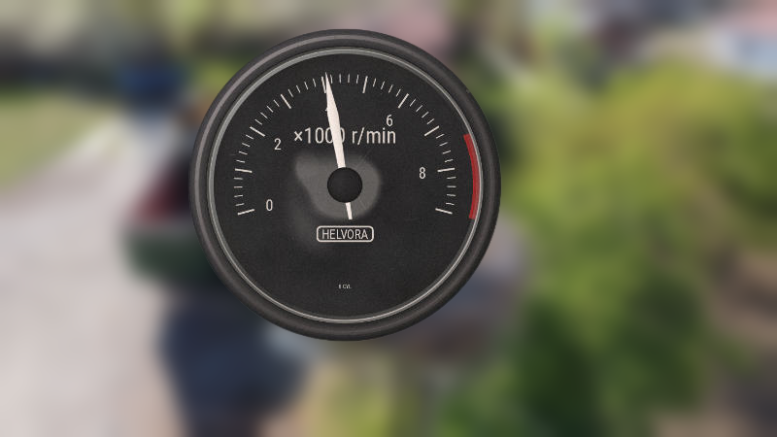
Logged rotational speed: 4100,rpm
